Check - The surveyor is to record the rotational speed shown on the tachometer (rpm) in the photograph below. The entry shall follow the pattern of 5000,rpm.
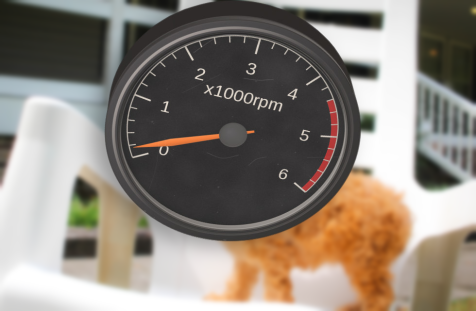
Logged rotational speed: 200,rpm
